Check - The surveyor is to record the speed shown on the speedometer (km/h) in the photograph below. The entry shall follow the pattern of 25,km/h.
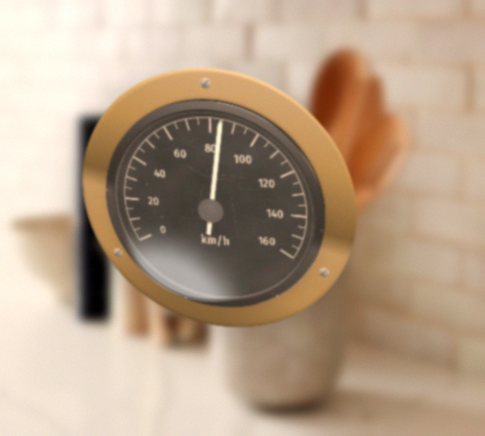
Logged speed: 85,km/h
